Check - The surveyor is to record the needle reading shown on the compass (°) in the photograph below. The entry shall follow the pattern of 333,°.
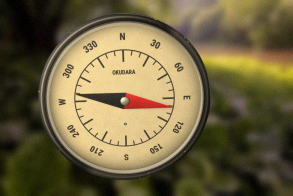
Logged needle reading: 100,°
